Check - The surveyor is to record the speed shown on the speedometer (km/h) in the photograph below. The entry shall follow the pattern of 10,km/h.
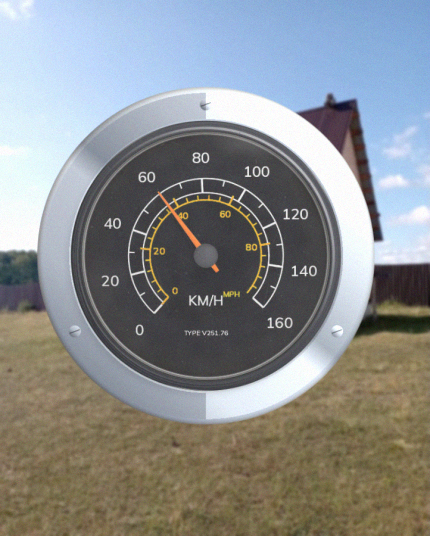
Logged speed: 60,km/h
